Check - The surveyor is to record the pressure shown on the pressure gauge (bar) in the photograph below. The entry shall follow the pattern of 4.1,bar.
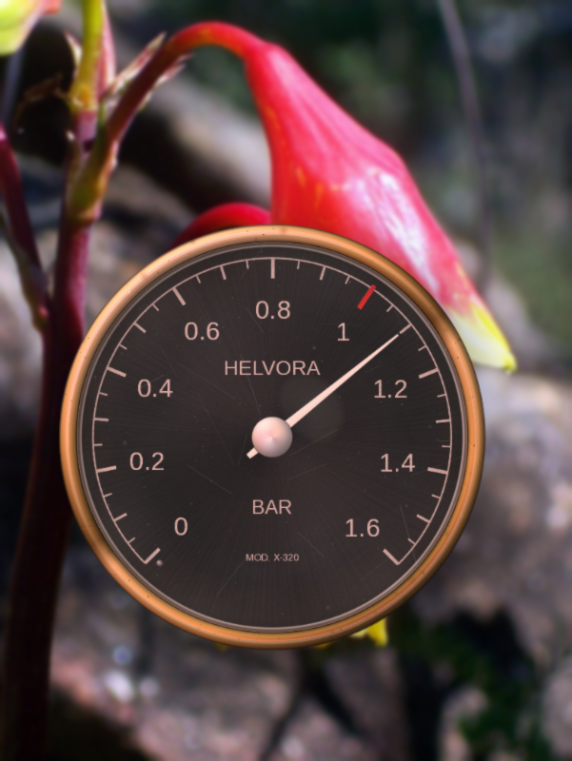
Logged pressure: 1.1,bar
